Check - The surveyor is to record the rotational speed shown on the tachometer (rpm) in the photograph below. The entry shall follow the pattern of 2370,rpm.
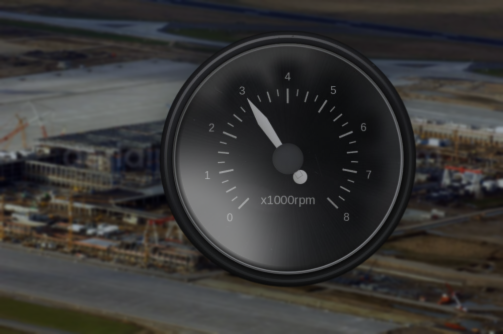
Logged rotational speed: 3000,rpm
